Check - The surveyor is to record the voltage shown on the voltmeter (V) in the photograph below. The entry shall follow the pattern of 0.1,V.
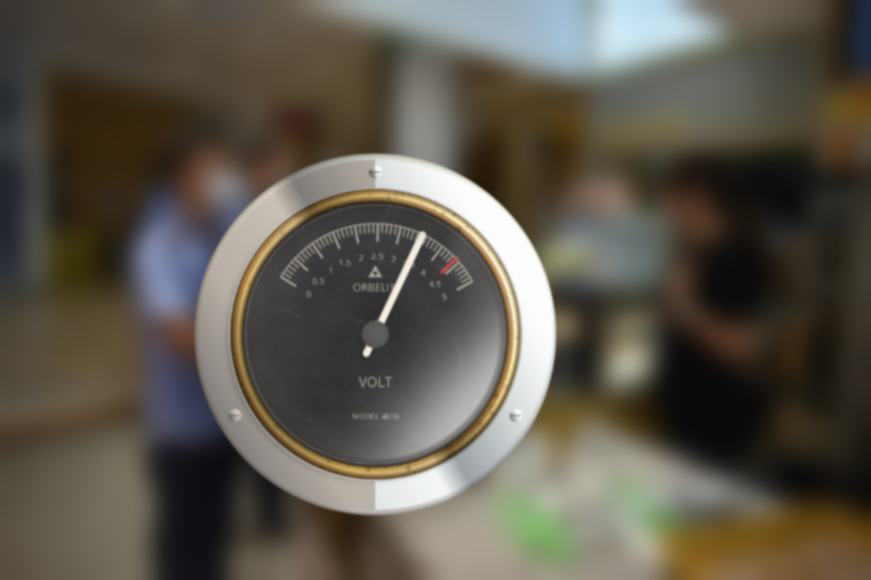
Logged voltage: 3.5,V
